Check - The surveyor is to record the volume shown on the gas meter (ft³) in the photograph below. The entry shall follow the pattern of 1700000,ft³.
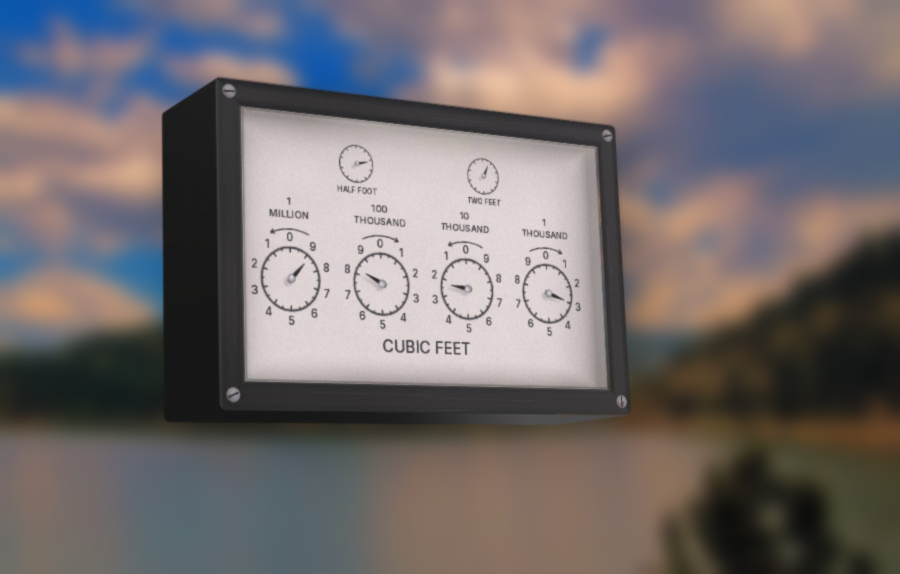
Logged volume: 882300,ft³
